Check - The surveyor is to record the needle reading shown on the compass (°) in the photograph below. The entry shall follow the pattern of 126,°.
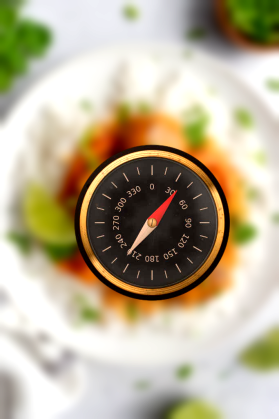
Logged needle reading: 37.5,°
